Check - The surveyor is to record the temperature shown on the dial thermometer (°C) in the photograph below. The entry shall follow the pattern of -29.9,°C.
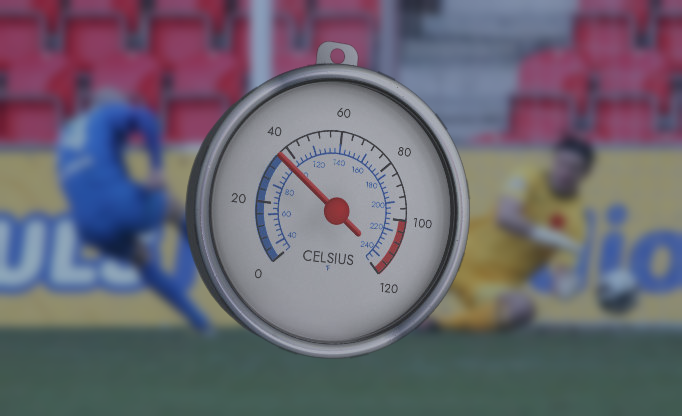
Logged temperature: 36,°C
